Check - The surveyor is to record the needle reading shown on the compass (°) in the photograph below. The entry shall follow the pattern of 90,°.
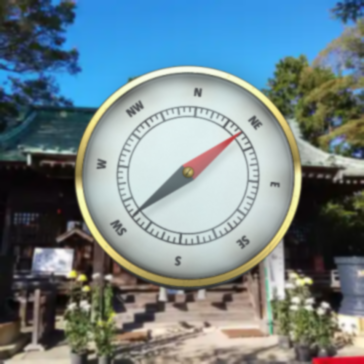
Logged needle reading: 45,°
